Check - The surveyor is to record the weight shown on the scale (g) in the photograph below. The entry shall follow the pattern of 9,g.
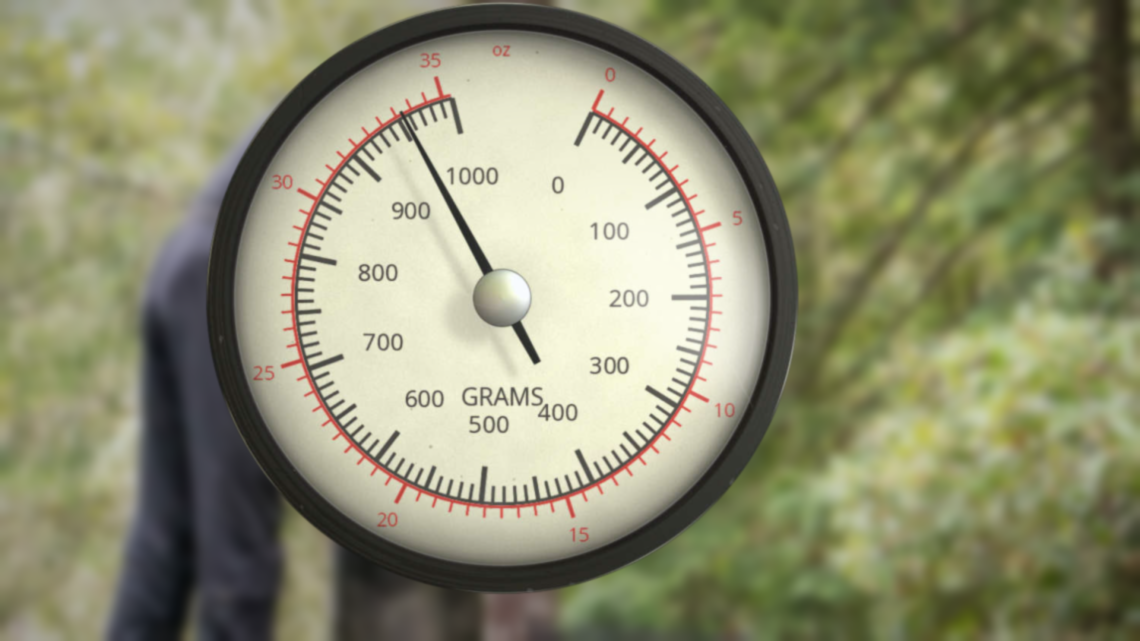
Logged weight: 955,g
